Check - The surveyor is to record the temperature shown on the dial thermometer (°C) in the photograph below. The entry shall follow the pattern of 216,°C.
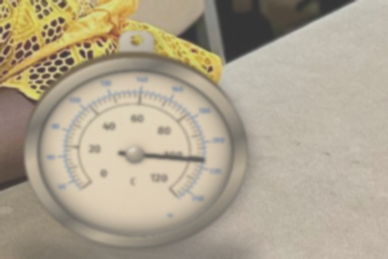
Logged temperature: 100,°C
